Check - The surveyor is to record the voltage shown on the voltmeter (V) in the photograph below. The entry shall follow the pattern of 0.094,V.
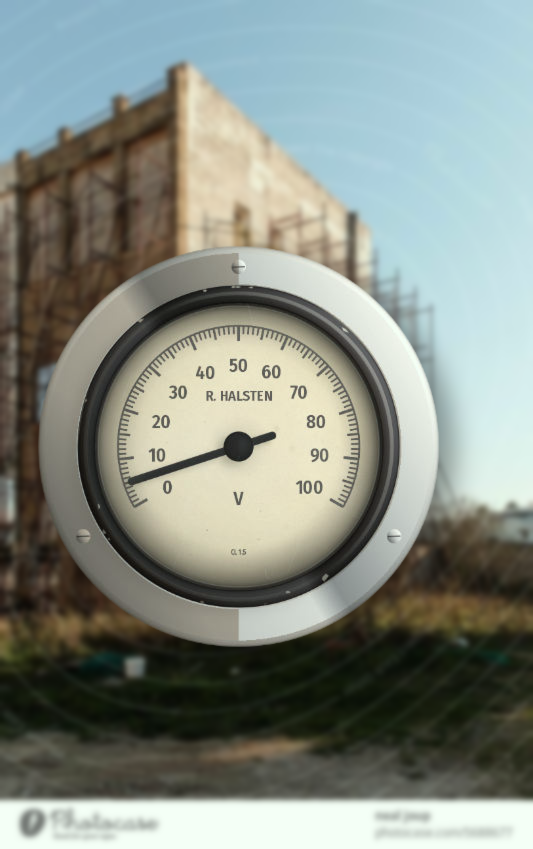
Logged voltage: 5,V
